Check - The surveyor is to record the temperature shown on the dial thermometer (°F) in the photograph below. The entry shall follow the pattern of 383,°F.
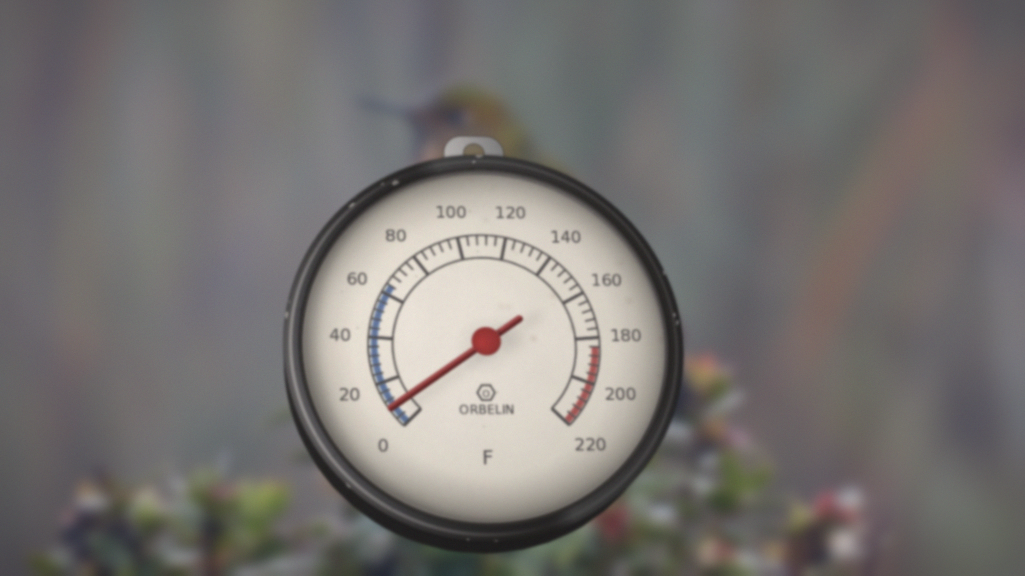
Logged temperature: 8,°F
